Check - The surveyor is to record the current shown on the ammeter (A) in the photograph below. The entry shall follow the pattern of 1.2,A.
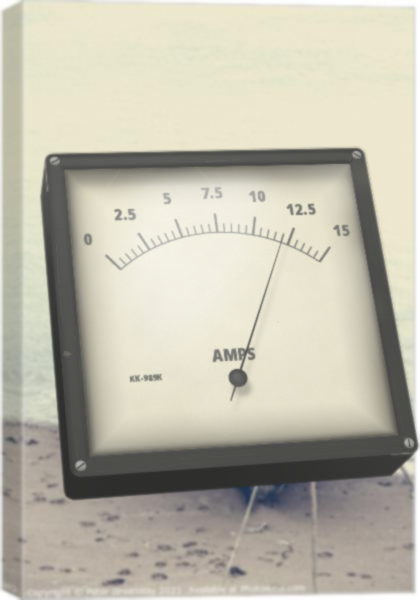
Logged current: 12,A
